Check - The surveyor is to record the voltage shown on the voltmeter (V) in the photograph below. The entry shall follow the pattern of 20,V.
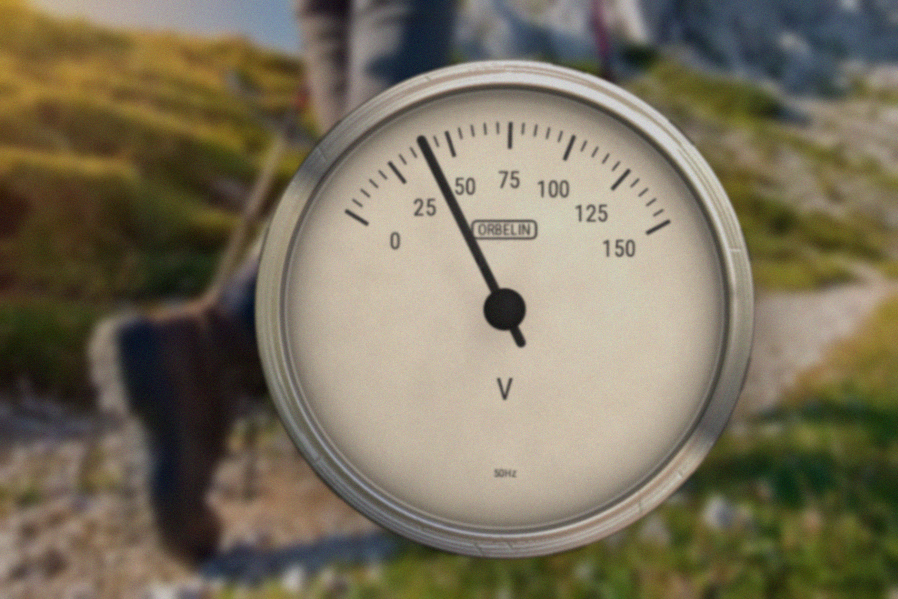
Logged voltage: 40,V
